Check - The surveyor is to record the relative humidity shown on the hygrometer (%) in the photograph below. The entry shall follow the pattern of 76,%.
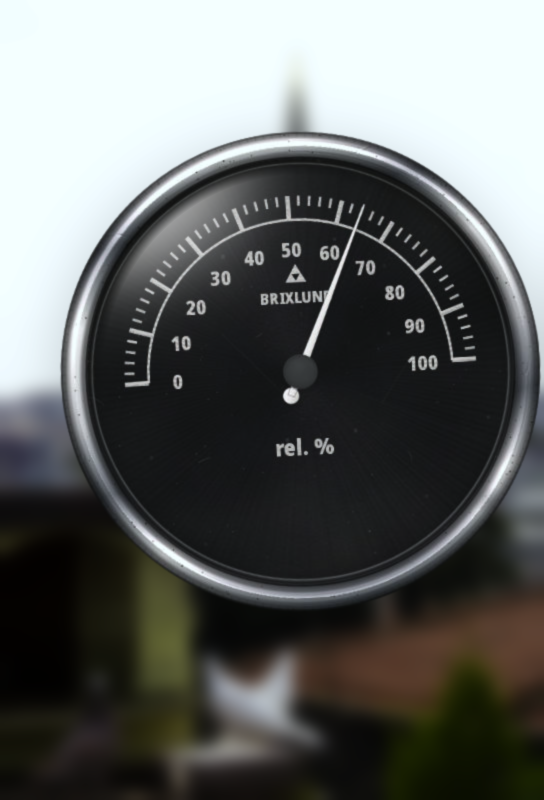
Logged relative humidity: 64,%
